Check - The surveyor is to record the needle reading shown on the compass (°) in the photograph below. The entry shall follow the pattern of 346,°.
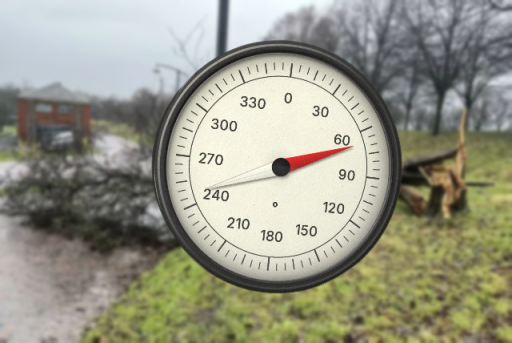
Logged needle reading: 67.5,°
